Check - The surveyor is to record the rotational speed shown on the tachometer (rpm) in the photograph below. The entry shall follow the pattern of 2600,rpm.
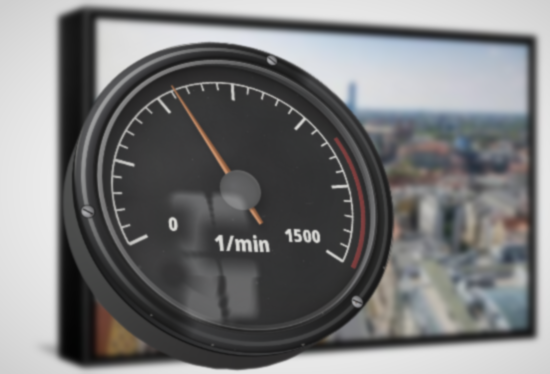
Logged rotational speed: 550,rpm
